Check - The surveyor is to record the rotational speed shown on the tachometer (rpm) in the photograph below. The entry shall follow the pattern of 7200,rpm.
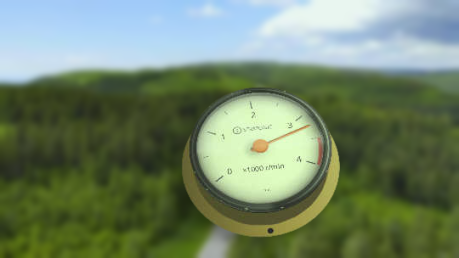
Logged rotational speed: 3250,rpm
